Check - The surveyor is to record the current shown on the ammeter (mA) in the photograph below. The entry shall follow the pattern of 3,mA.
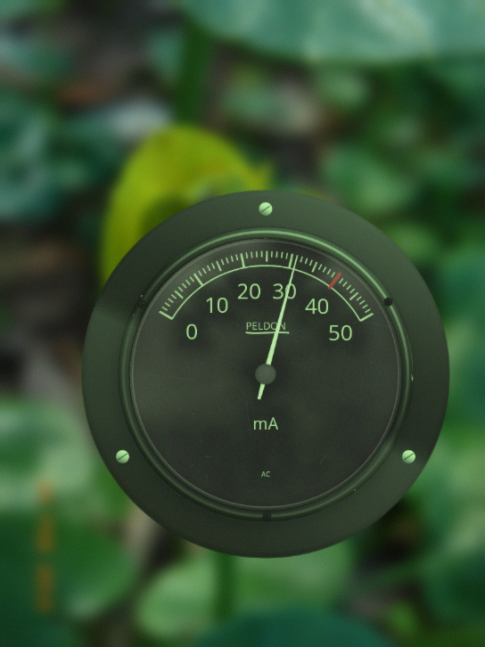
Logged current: 31,mA
